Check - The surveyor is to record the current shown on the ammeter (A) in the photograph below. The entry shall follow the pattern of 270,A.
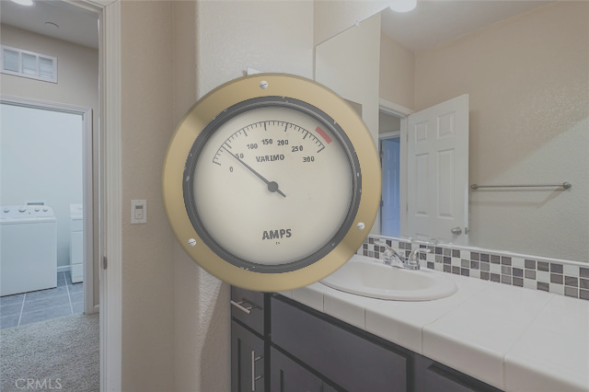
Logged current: 40,A
